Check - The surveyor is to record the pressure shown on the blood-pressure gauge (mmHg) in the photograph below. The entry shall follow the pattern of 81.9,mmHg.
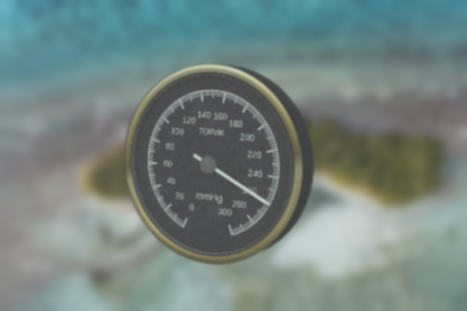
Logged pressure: 260,mmHg
